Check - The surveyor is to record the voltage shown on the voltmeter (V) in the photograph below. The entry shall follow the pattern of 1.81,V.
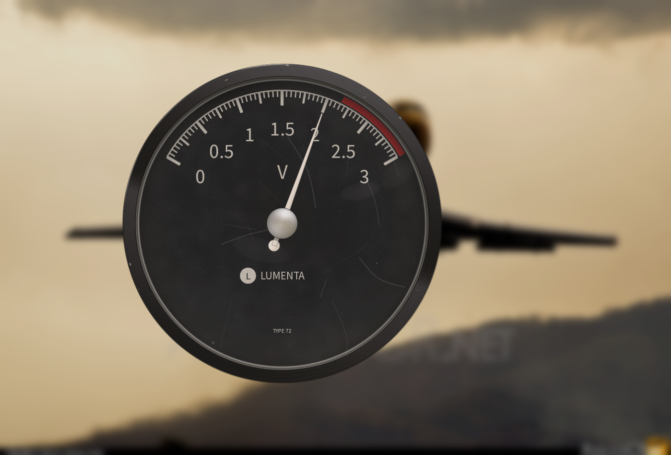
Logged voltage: 2,V
